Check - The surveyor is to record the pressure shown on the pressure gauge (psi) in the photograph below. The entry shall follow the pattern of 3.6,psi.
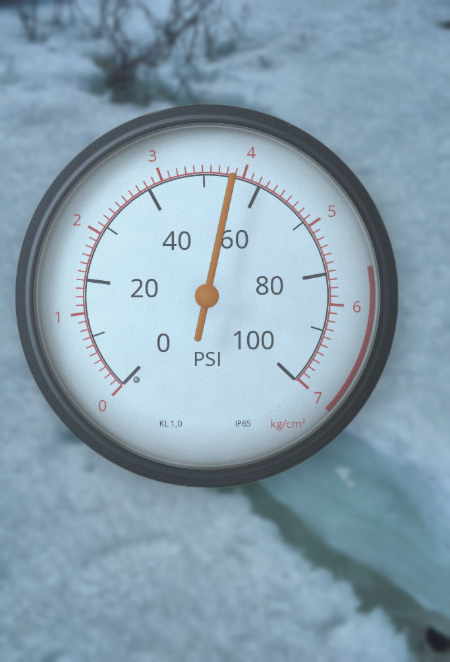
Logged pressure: 55,psi
